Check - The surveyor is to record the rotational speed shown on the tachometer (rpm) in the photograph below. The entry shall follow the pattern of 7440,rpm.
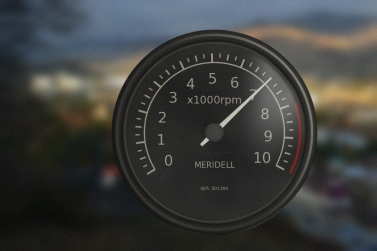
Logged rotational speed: 7000,rpm
